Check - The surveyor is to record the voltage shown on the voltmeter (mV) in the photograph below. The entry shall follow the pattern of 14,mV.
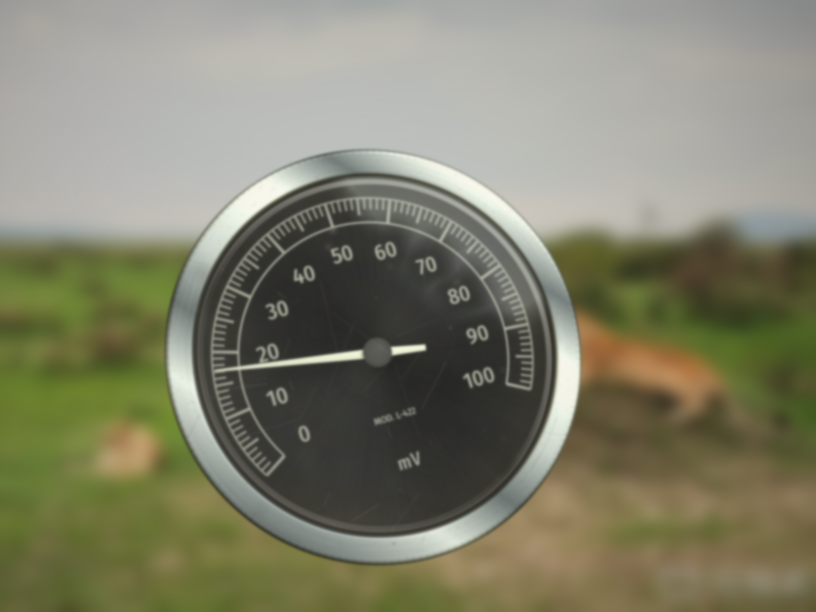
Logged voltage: 17,mV
